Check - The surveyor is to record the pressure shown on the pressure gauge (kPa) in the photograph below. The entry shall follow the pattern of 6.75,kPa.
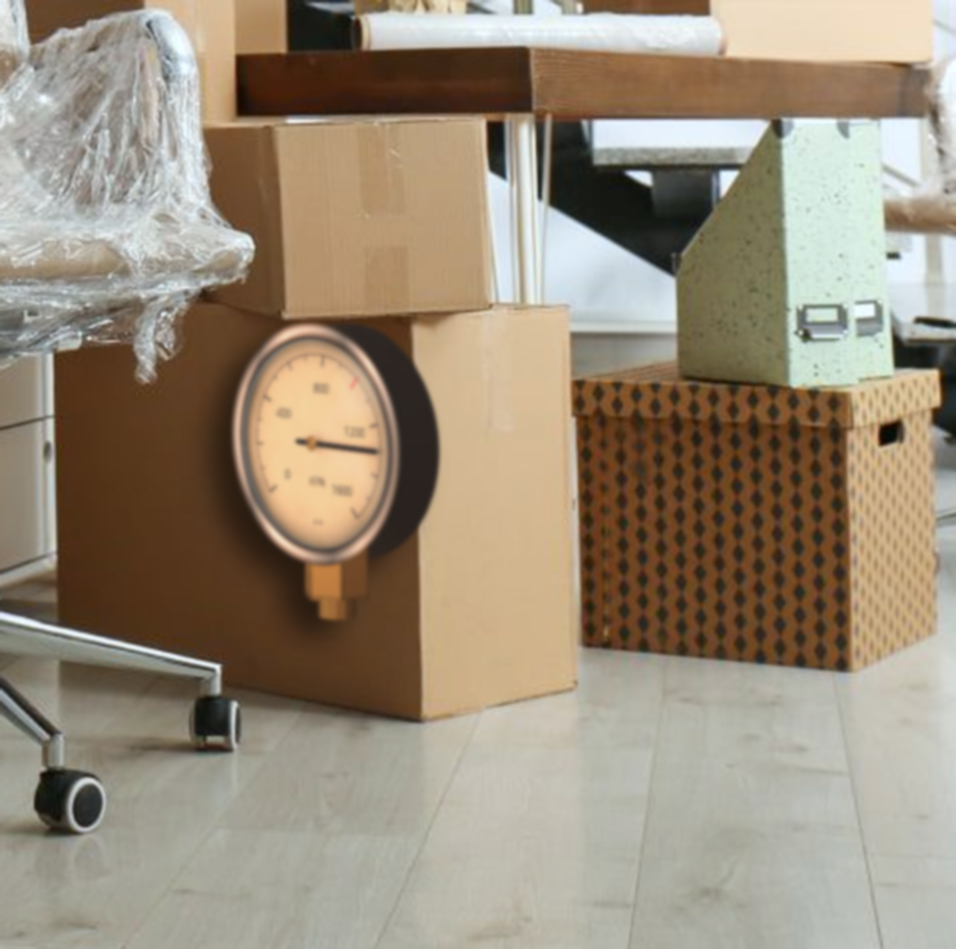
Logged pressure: 1300,kPa
